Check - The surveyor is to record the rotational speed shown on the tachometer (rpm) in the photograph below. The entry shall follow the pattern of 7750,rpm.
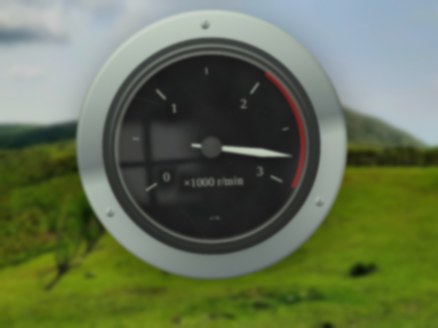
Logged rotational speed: 2750,rpm
